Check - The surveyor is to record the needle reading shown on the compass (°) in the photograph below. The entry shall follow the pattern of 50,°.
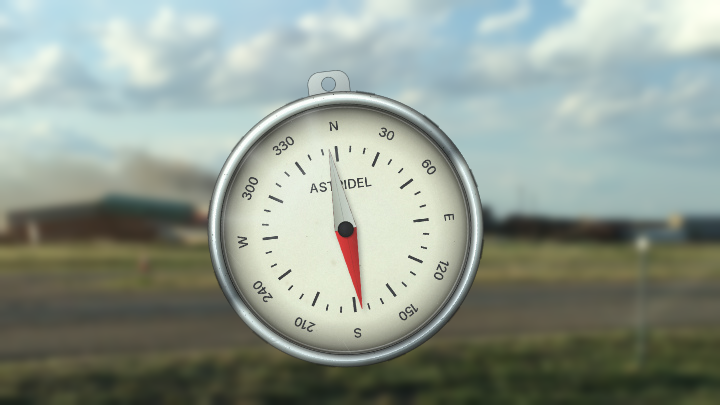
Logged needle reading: 175,°
